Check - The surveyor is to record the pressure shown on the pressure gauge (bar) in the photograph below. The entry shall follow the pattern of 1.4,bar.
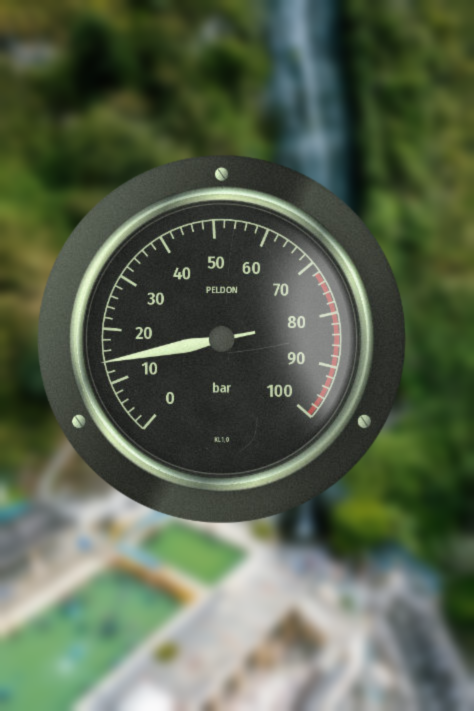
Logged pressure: 14,bar
